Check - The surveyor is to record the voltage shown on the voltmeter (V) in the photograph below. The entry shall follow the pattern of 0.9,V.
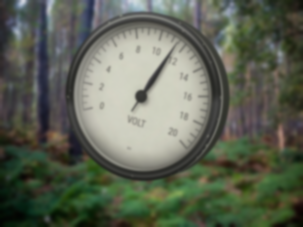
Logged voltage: 11.5,V
